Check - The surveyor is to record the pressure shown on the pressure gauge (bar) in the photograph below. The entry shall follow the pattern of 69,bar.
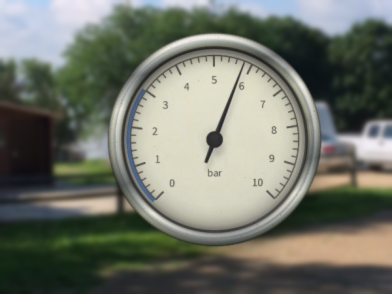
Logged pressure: 5.8,bar
